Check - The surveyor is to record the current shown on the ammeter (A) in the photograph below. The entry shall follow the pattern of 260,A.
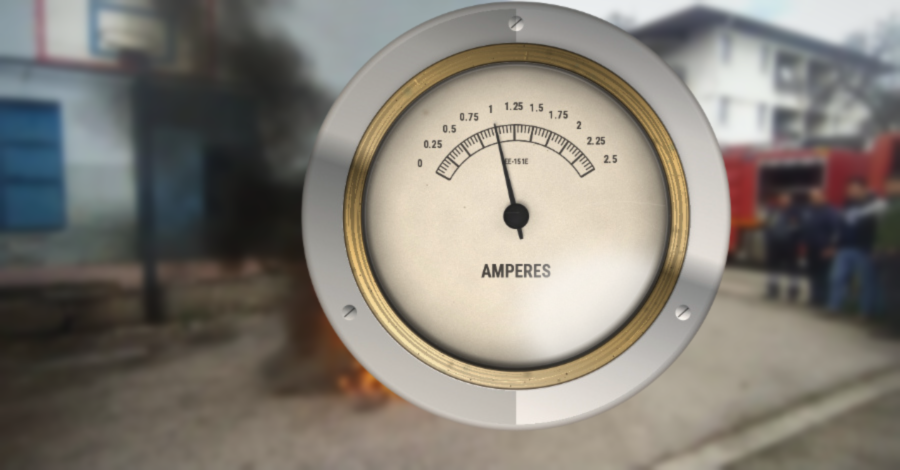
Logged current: 1,A
